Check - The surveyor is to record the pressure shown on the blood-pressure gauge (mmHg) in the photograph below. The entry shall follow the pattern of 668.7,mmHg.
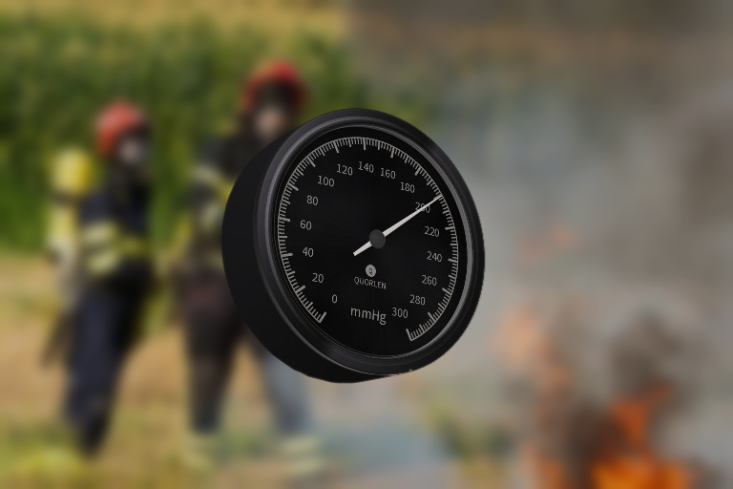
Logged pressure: 200,mmHg
